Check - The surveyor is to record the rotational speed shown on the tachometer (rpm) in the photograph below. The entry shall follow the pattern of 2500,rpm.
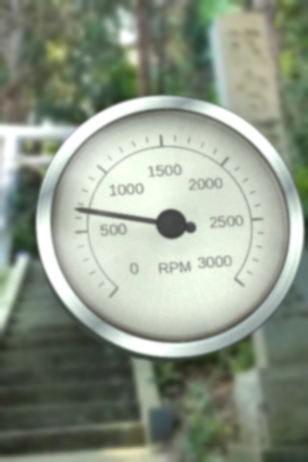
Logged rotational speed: 650,rpm
